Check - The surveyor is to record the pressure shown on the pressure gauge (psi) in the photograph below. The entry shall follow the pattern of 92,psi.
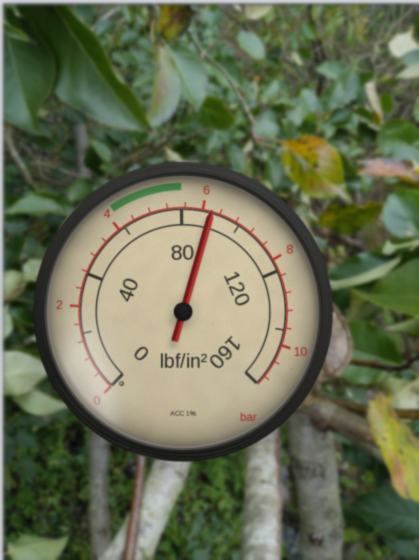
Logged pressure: 90,psi
